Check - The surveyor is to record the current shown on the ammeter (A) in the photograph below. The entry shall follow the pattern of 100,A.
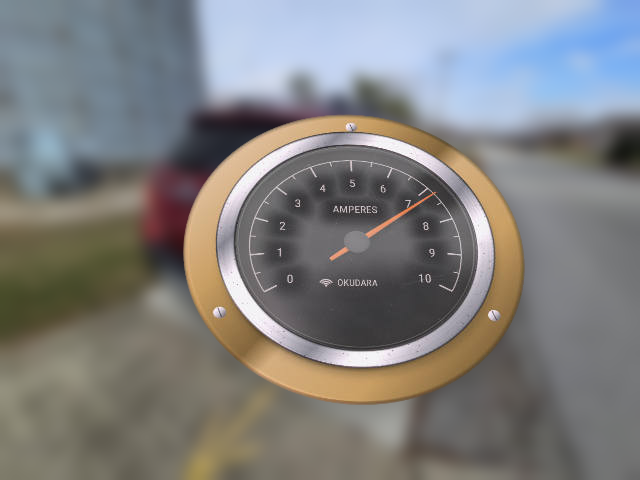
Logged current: 7.25,A
